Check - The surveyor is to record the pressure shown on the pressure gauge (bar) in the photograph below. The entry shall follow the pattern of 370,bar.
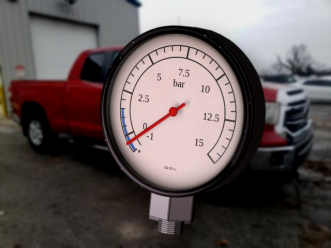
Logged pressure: -0.5,bar
